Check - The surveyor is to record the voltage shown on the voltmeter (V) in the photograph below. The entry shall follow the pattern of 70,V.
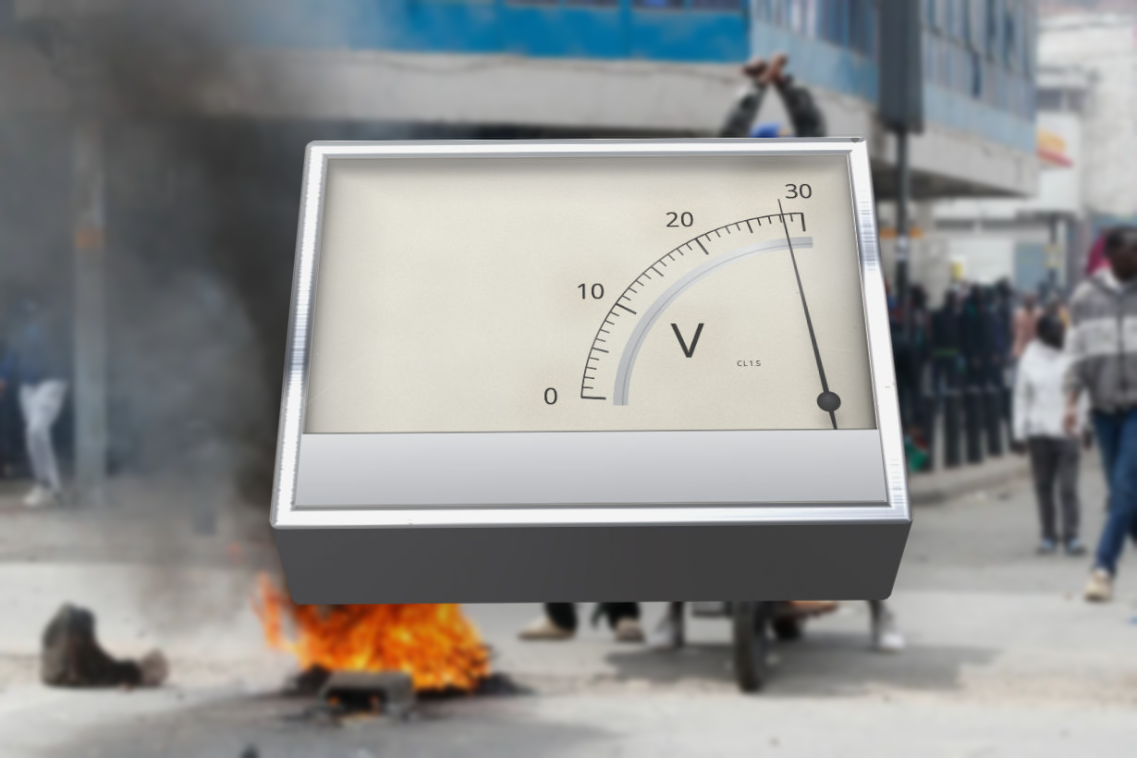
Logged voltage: 28,V
